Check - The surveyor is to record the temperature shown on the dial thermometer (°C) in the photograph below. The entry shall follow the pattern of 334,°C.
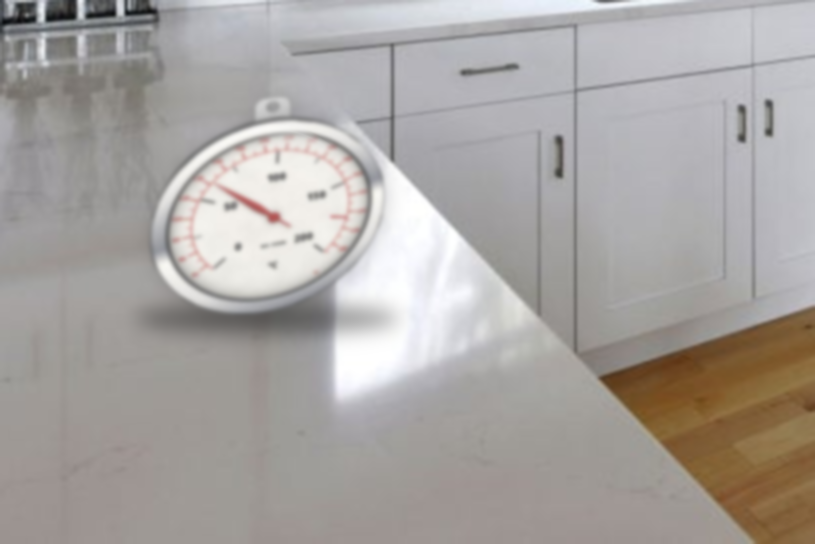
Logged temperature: 62.5,°C
